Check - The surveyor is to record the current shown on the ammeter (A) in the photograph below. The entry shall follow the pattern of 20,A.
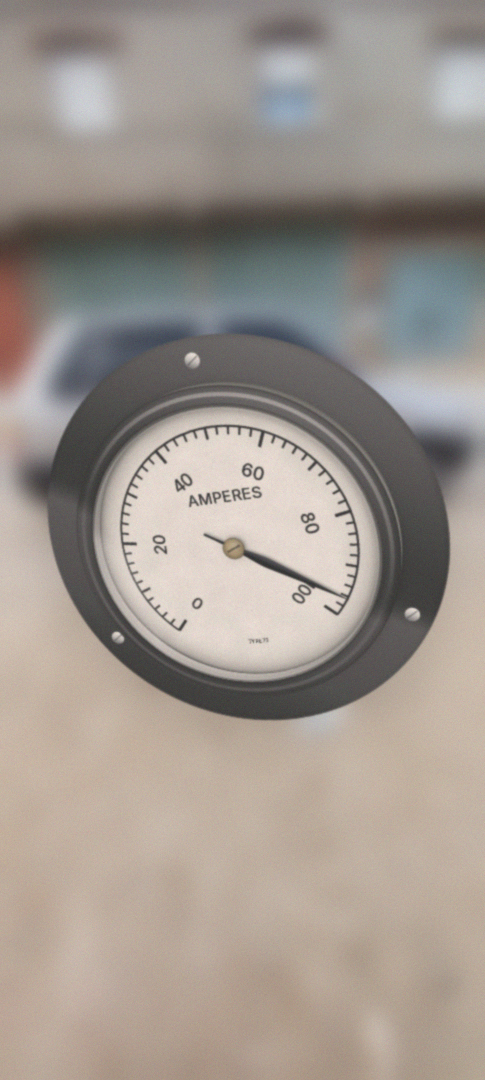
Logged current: 96,A
